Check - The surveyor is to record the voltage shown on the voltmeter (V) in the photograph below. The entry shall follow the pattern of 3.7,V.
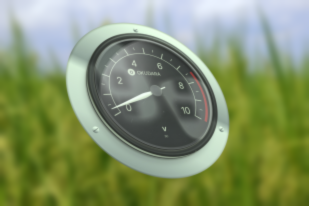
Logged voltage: 0.25,V
